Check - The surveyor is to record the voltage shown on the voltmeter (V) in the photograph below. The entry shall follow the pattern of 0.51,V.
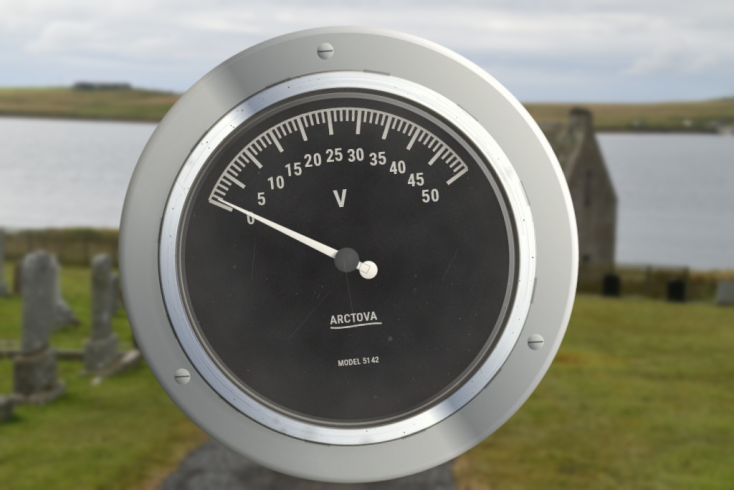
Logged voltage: 1,V
